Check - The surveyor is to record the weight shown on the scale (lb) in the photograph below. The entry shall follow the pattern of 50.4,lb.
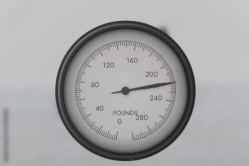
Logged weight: 220,lb
